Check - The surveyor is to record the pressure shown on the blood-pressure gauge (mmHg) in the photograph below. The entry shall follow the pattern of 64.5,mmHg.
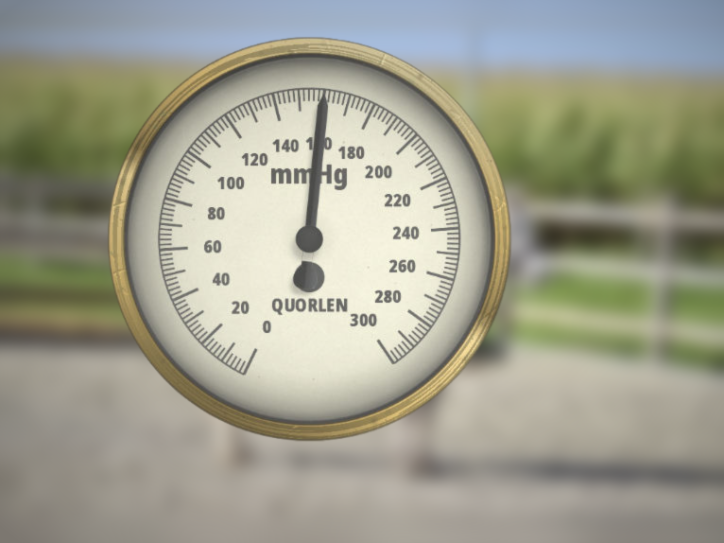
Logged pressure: 160,mmHg
